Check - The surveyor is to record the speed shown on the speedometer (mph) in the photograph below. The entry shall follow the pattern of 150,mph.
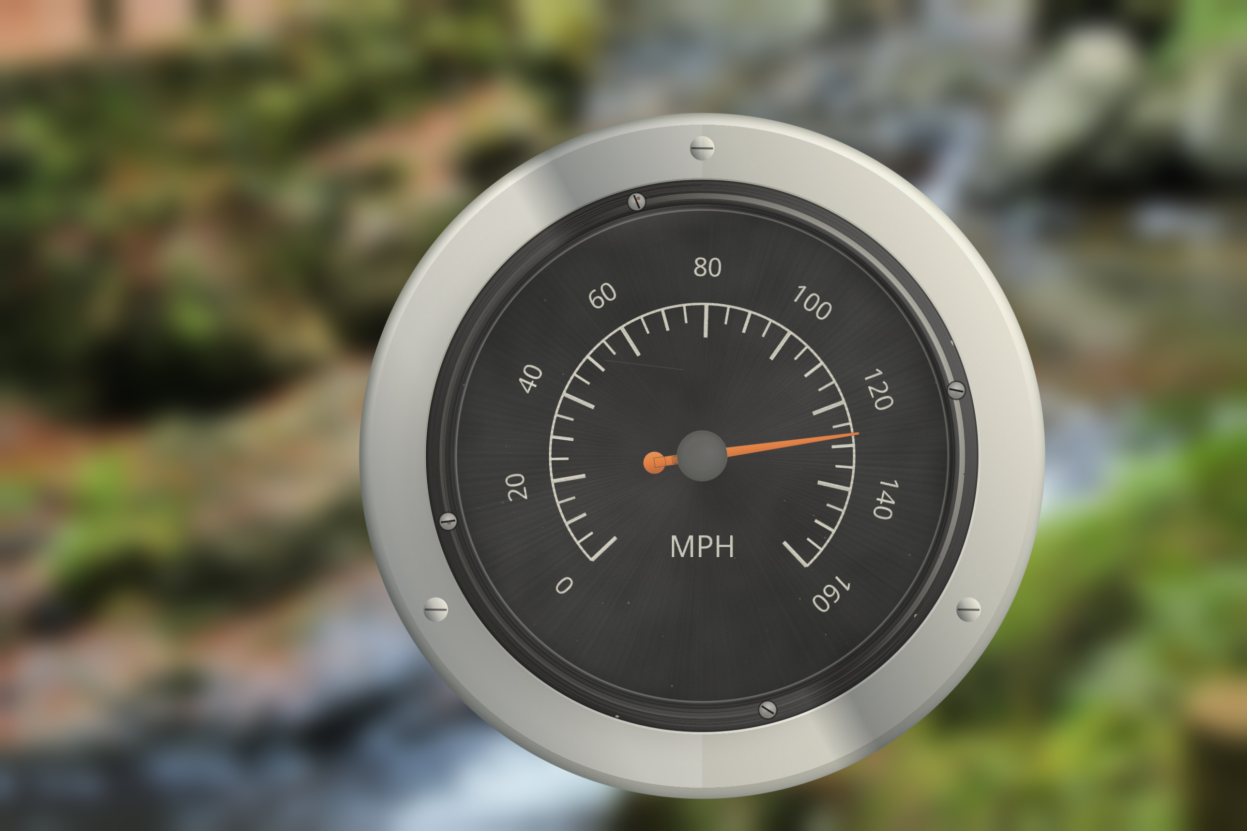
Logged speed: 127.5,mph
